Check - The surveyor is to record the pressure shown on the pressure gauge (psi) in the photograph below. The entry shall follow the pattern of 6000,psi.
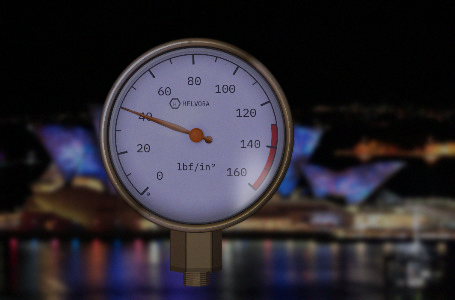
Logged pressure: 40,psi
